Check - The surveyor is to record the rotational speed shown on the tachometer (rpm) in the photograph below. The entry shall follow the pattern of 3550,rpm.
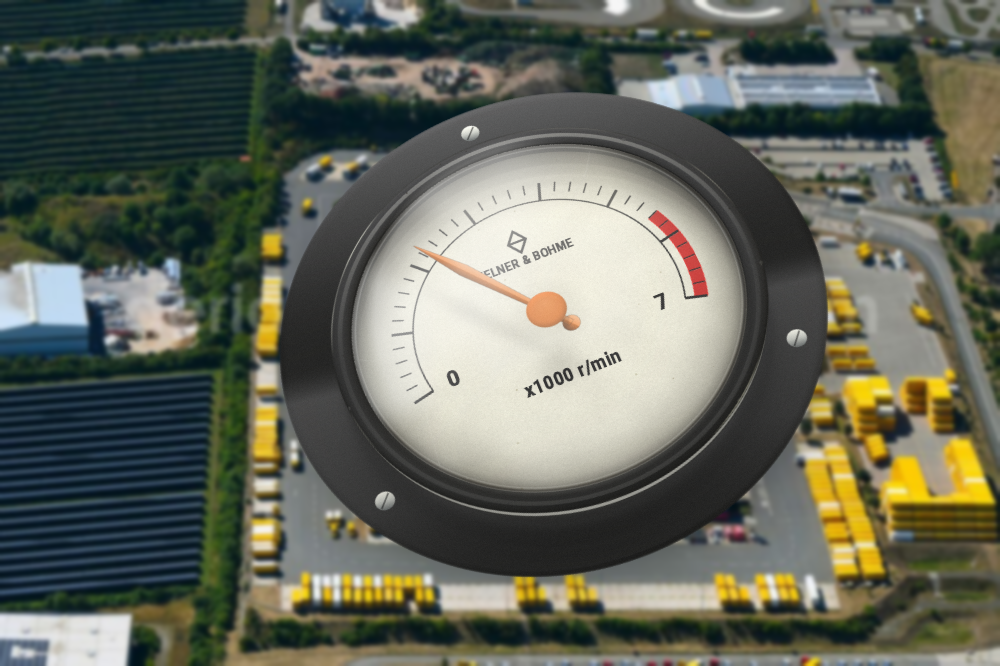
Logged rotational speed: 2200,rpm
